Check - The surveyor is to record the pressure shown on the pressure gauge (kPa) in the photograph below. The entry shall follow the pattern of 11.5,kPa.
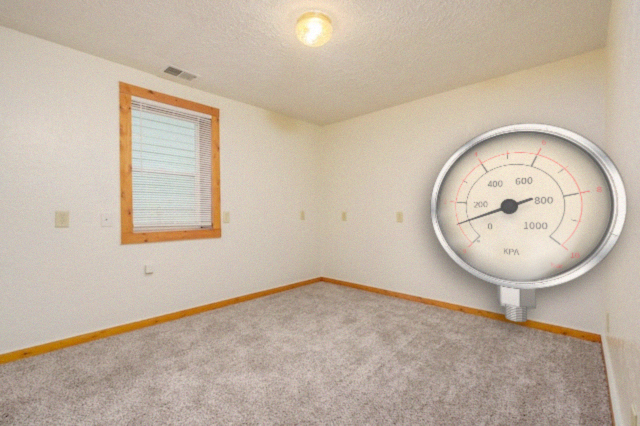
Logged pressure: 100,kPa
